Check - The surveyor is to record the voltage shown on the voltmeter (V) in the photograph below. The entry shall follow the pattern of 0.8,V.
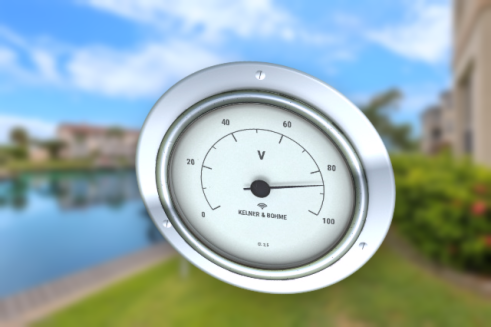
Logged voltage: 85,V
